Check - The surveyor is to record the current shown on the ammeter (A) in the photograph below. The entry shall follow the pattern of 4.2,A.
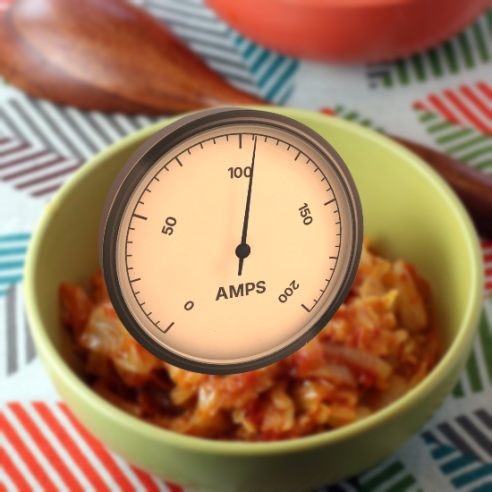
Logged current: 105,A
